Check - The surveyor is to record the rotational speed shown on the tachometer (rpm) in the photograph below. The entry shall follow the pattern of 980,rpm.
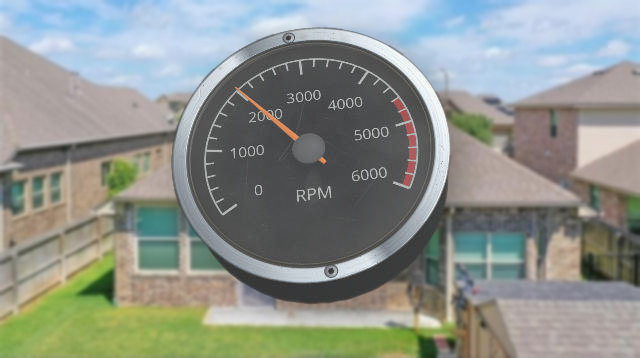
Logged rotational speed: 2000,rpm
